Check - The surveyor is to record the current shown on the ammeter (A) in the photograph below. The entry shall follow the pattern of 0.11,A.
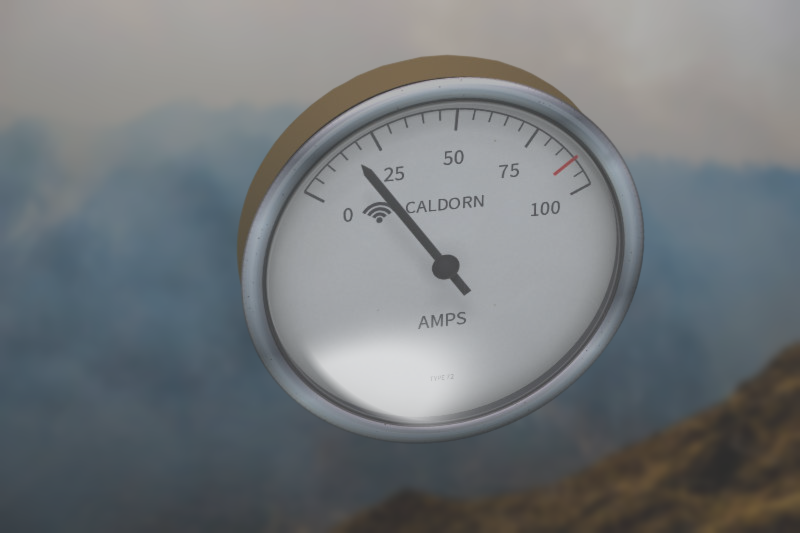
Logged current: 17.5,A
